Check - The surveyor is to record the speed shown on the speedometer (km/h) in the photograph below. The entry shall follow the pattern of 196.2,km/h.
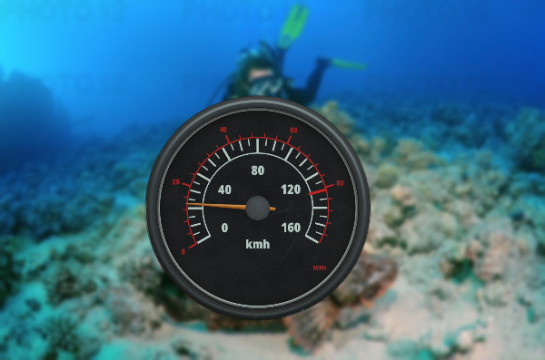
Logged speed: 22.5,km/h
